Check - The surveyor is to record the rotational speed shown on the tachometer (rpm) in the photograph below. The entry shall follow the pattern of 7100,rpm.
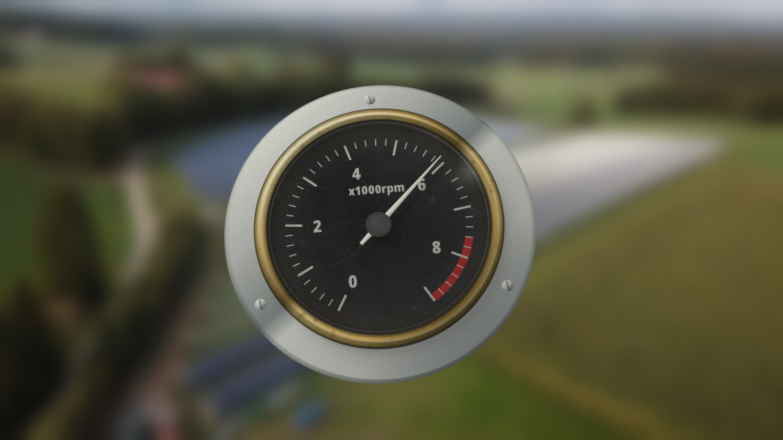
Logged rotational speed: 5900,rpm
